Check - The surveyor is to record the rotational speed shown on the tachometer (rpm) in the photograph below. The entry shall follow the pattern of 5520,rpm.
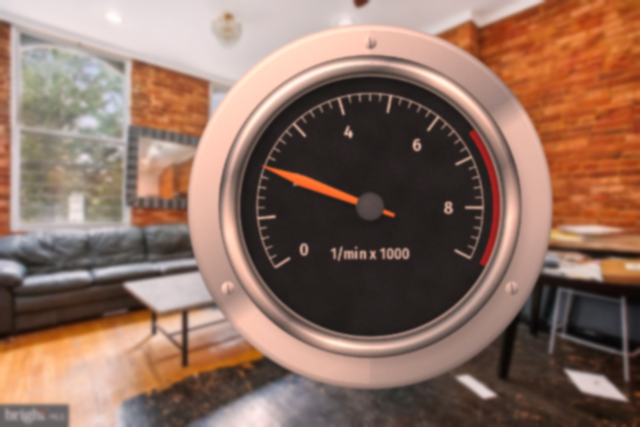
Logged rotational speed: 2000,rpm
